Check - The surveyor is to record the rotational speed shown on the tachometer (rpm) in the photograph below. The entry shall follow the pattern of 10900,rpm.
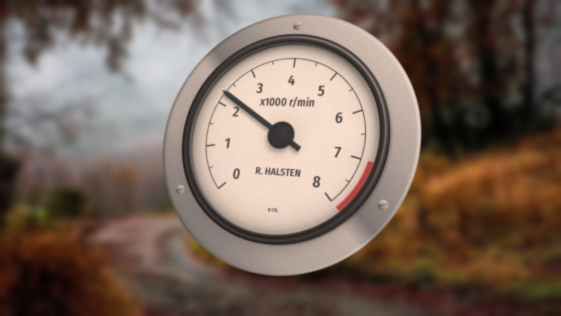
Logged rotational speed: 2250,rpm
